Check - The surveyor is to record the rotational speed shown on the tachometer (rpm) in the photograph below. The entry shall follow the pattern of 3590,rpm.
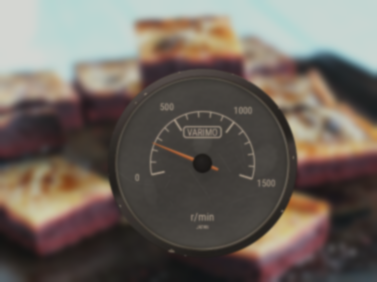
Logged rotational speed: 250,rpm
